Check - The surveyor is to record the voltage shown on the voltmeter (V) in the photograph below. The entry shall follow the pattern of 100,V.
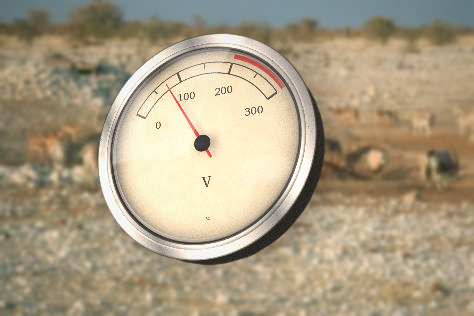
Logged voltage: 75,V
